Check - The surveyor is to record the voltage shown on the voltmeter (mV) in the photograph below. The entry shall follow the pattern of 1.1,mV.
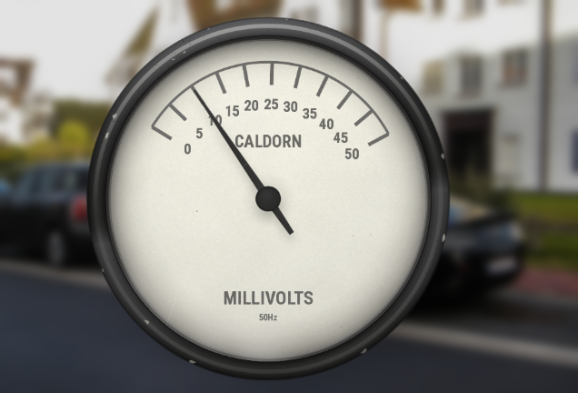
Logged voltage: 10,mV
